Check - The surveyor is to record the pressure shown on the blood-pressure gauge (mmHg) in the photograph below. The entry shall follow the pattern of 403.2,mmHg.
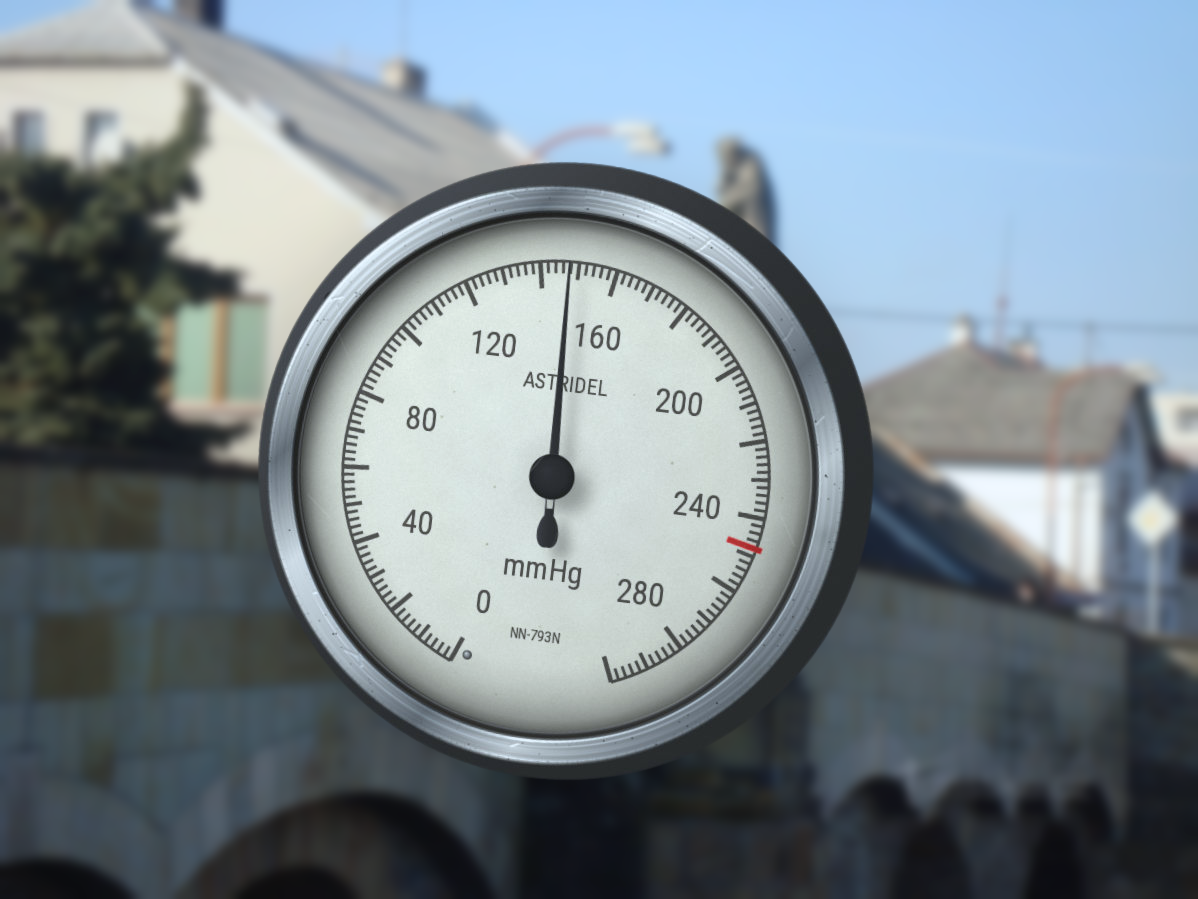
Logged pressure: 148,mmHg
